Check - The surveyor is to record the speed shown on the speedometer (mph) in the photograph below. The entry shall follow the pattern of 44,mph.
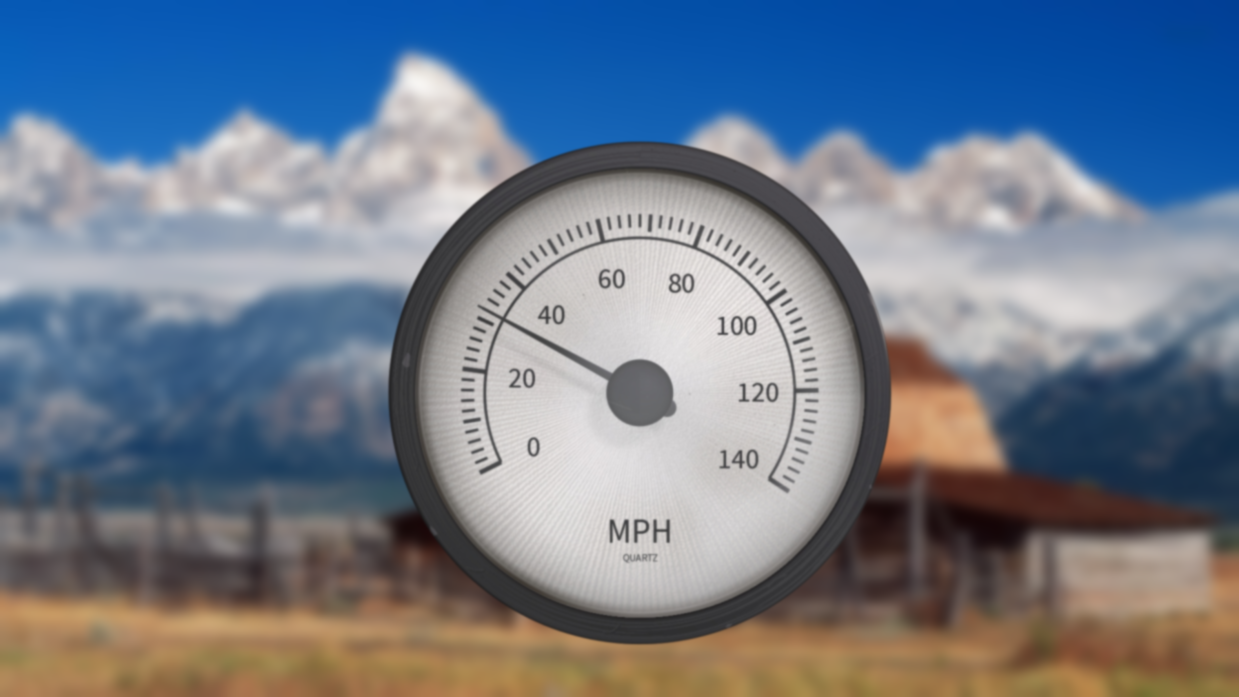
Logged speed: 32,mph
